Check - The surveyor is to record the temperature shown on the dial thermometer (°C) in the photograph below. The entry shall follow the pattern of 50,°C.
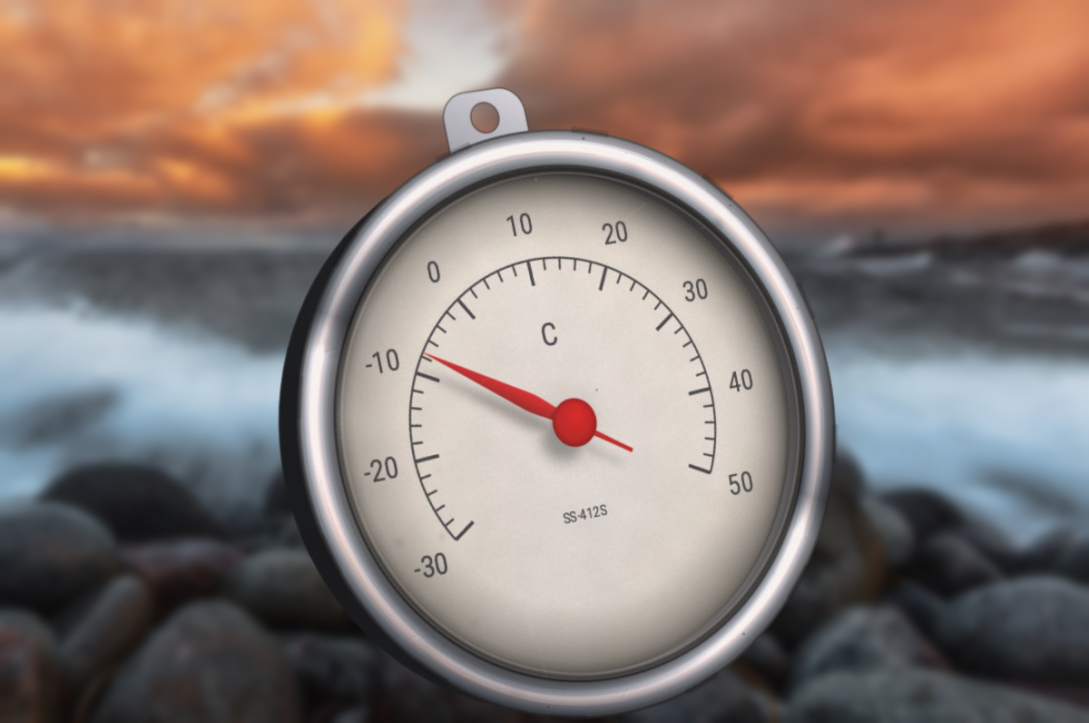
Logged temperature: -8,°C
